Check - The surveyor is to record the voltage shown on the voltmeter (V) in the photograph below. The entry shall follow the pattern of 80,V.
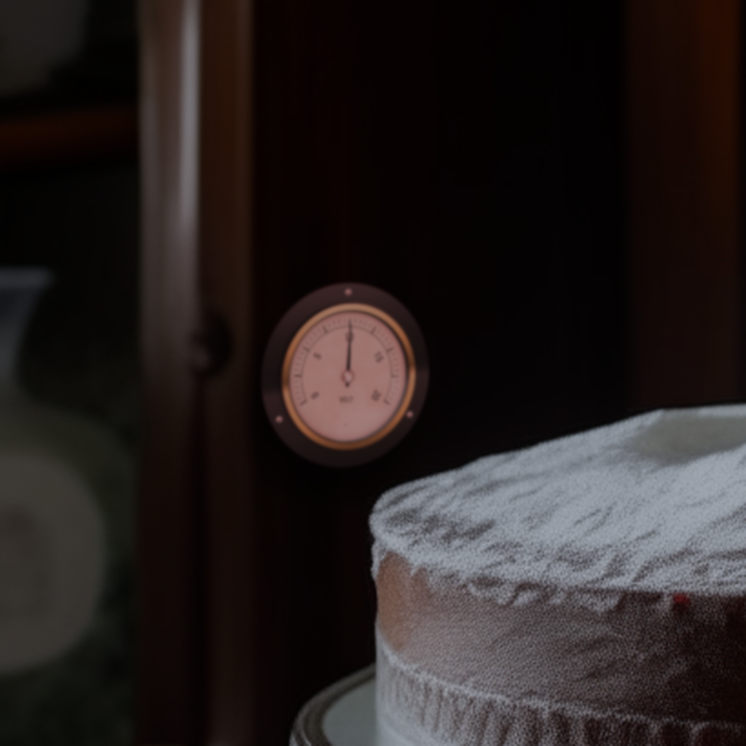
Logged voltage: 10,V
